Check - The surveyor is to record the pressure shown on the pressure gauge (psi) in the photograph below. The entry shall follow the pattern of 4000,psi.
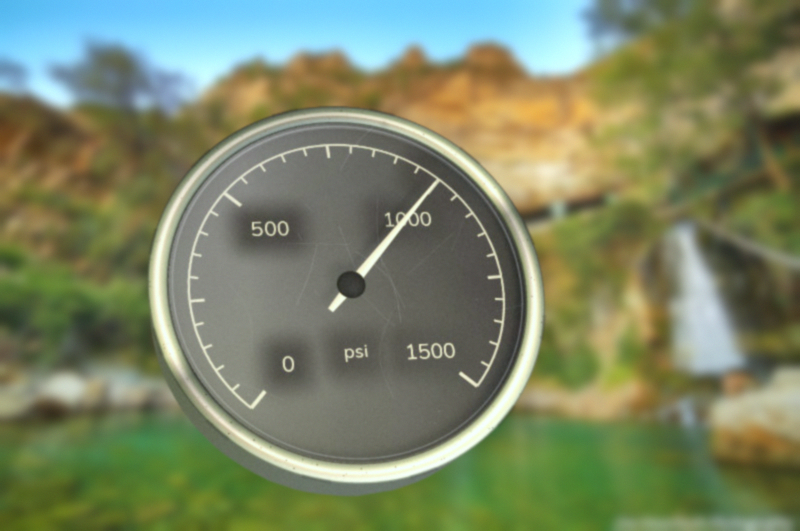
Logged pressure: 1000,psi
